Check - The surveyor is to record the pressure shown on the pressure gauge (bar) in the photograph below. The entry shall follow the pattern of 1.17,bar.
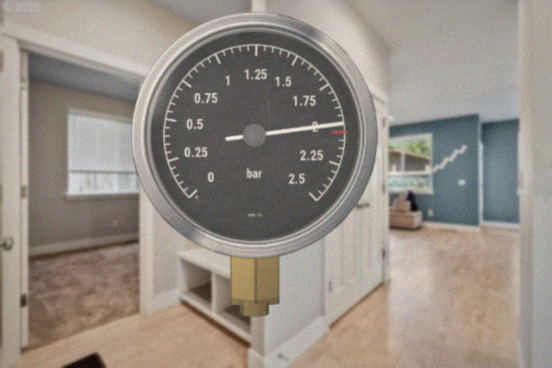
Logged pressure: 2,bar
